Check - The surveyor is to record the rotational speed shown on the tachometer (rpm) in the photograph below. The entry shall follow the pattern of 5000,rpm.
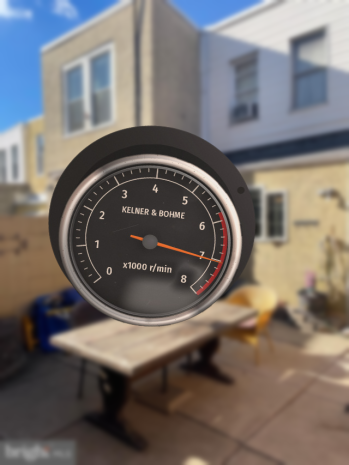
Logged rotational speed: 7000,rpm
